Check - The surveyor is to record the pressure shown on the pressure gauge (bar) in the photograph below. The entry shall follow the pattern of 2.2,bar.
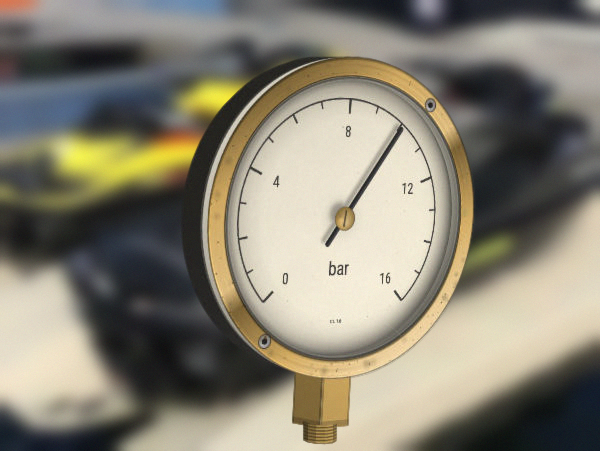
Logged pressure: 10,bar
